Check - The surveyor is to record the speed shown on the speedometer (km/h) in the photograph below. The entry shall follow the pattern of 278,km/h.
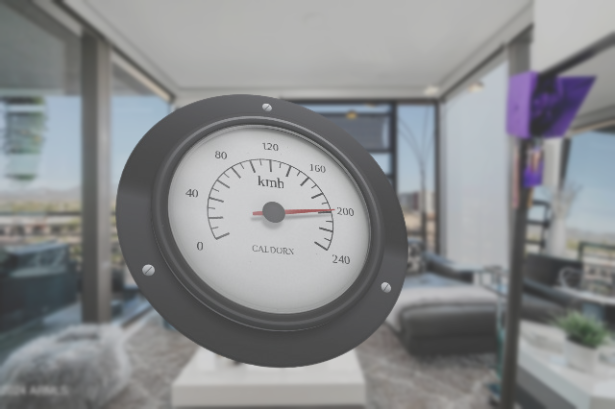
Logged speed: 200,km/h
